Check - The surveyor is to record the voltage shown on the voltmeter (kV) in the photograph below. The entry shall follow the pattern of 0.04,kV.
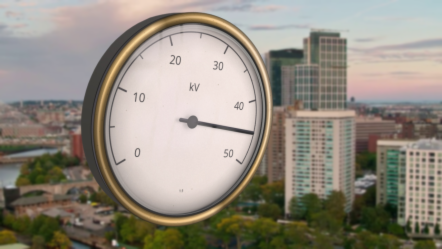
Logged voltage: 45,kV
